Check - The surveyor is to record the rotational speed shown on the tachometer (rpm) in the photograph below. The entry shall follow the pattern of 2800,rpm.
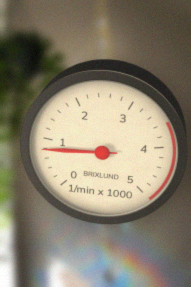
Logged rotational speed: 800,rpm
